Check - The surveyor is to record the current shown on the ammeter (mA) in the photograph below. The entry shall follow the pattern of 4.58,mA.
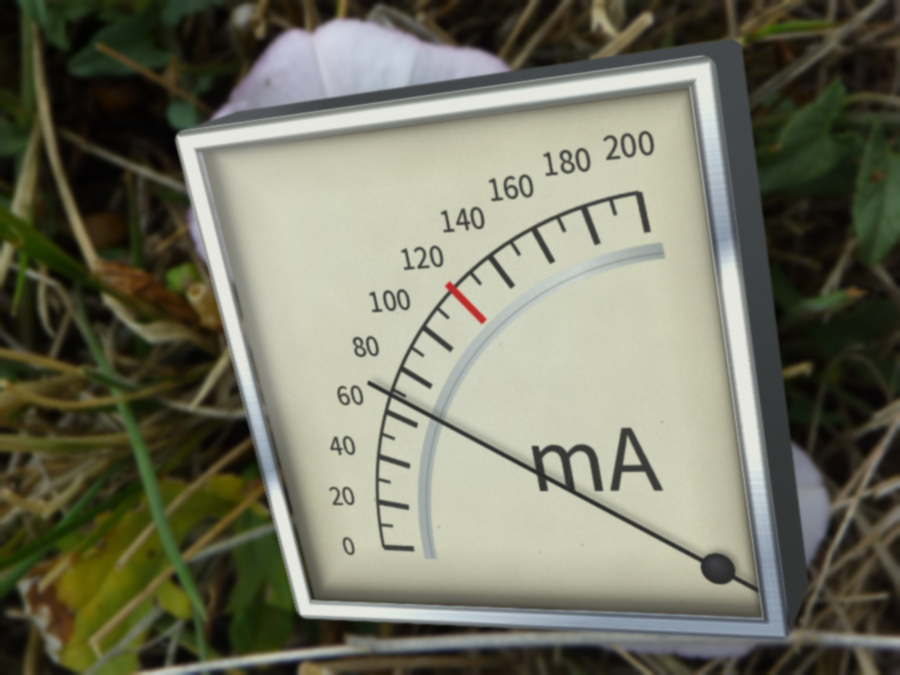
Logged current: 70,mA
